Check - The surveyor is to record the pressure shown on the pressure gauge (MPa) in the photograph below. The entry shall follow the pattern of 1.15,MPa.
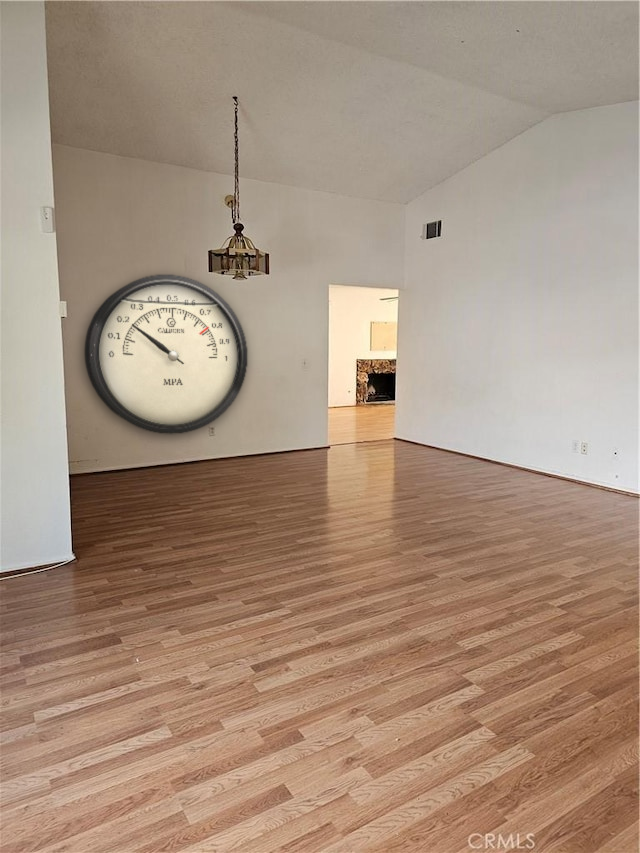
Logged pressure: 0.2,MPa
